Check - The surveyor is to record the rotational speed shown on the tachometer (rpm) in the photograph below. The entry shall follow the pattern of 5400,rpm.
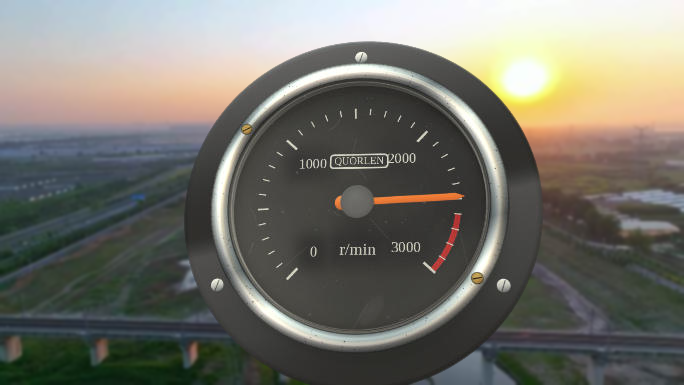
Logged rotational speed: 2500,rpm
